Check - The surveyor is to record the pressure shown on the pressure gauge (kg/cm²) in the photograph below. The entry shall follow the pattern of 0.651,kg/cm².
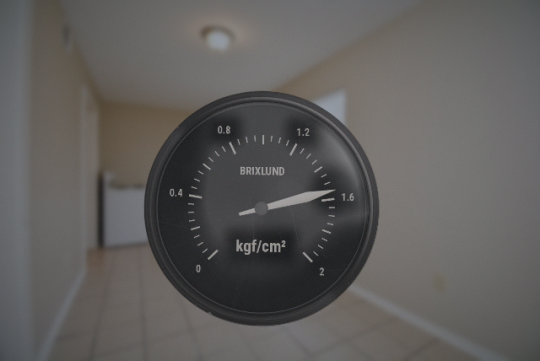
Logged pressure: 1.55,kg/cm²
